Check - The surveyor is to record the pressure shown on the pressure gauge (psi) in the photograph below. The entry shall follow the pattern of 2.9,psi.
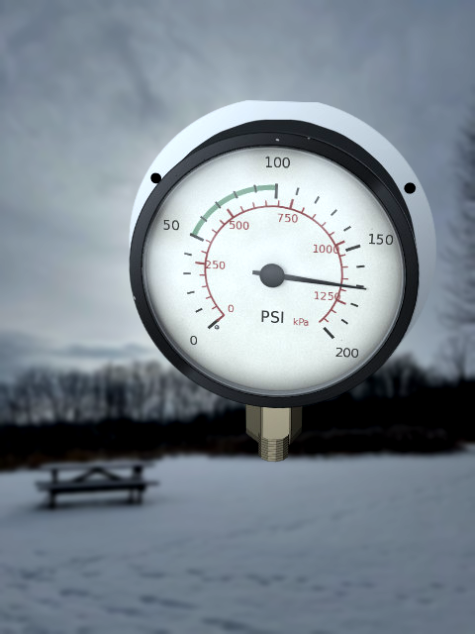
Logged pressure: 170,psi
